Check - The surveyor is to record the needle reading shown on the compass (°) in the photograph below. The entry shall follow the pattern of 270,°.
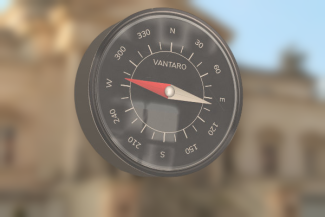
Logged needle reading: 277.5,°
